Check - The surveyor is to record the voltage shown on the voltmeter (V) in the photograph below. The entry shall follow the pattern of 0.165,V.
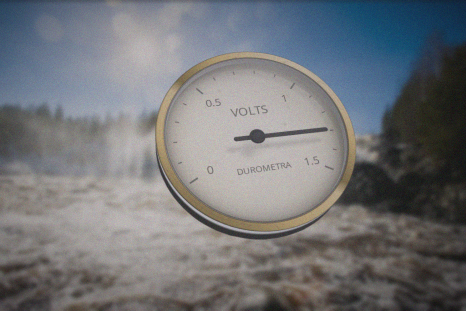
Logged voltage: 1.3,V
